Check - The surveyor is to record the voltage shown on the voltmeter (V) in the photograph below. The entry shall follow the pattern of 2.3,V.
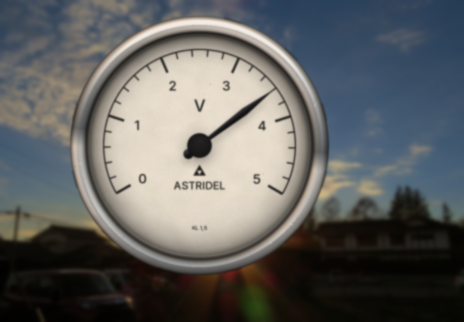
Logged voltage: 3.6,V
